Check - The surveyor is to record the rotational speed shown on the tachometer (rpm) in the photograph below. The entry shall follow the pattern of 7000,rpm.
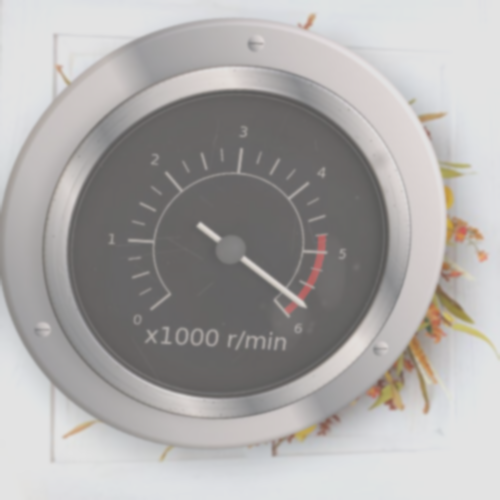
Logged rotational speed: 5750,rpm
